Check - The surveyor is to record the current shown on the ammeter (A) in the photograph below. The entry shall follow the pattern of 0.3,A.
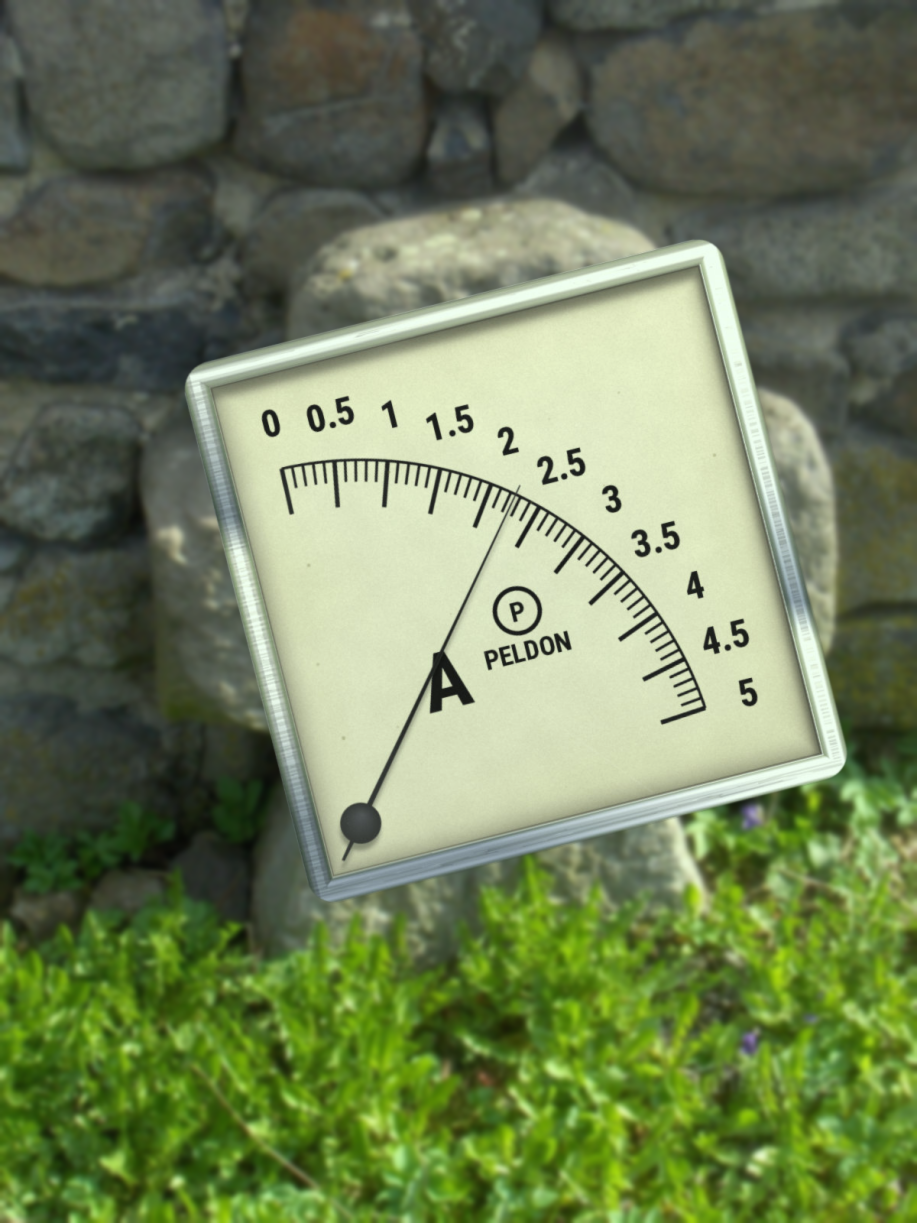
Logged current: 2.25,A
